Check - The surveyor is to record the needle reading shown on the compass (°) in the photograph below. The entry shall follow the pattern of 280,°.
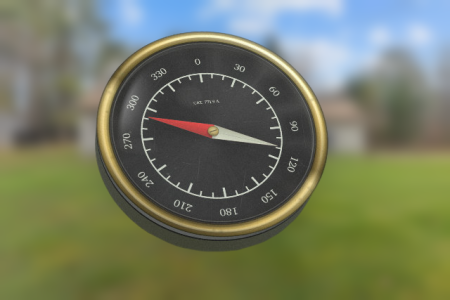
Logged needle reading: 290,°
